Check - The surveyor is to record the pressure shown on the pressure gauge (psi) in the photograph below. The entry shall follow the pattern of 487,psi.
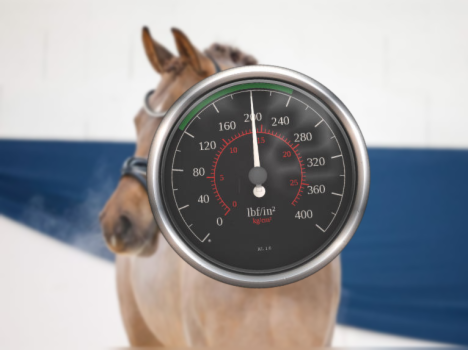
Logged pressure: 200,psi
